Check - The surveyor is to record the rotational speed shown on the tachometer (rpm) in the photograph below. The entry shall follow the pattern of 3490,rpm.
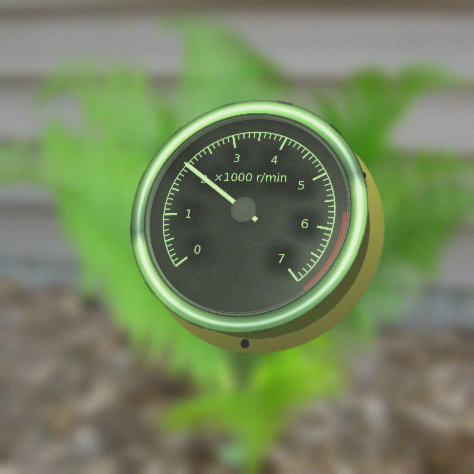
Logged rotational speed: 2000,rpm
